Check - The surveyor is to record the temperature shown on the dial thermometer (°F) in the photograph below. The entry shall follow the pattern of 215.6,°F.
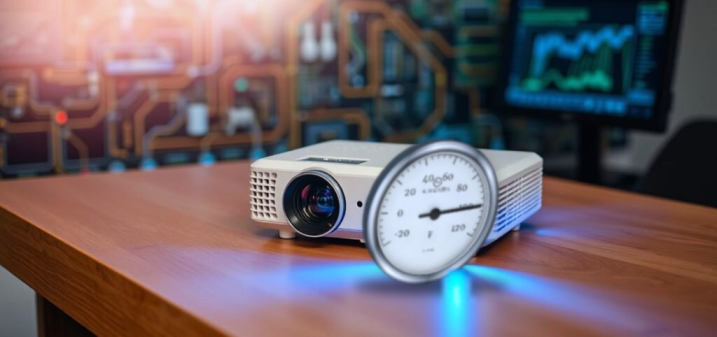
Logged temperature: 100,°F
